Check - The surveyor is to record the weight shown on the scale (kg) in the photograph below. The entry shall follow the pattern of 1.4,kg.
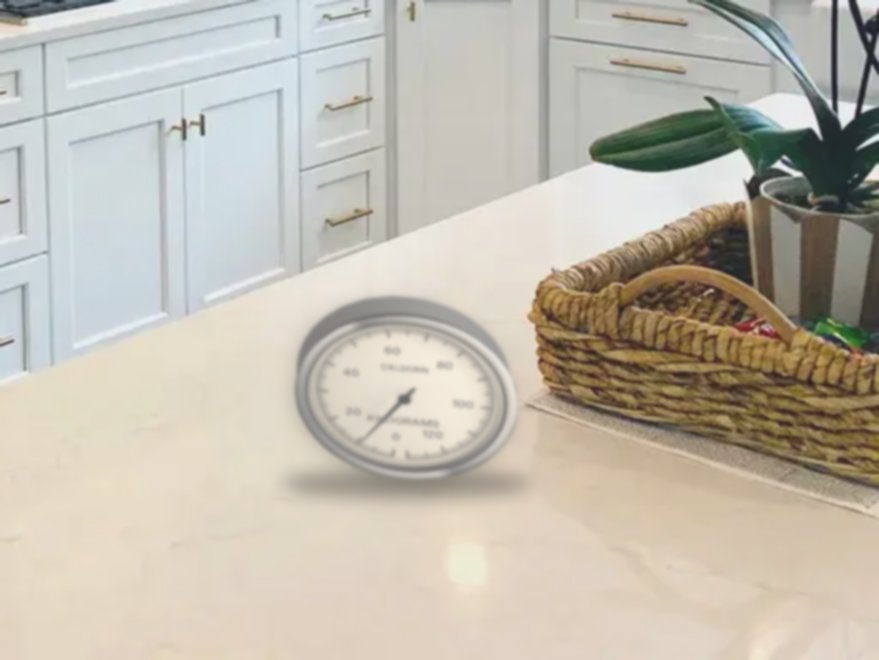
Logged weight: 10,kg
